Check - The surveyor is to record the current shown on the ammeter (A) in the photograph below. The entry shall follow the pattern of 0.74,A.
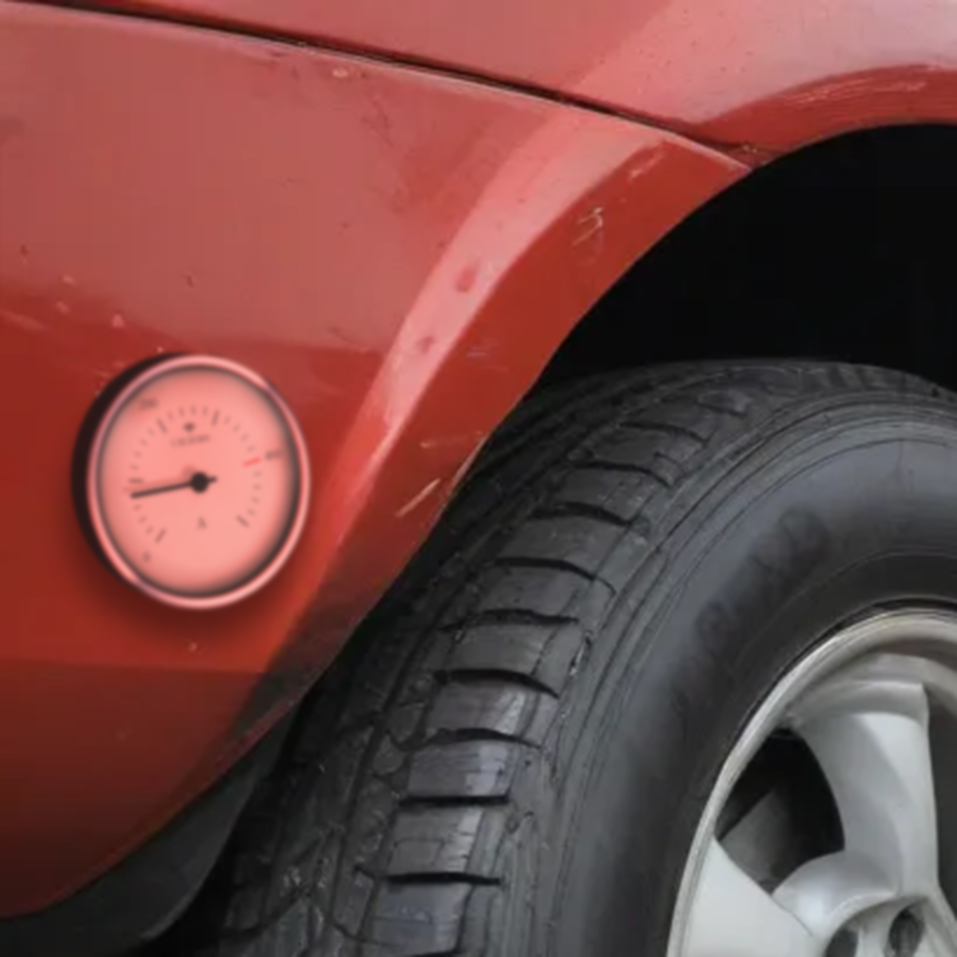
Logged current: 80,A
